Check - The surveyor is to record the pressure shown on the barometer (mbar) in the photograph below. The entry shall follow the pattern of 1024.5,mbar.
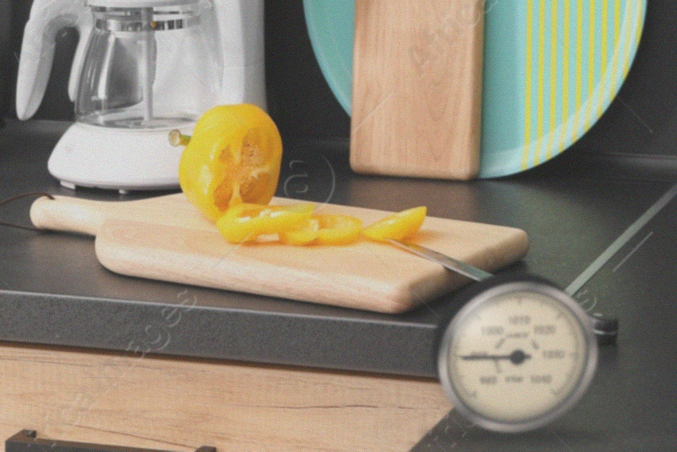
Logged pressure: 990,mbar
